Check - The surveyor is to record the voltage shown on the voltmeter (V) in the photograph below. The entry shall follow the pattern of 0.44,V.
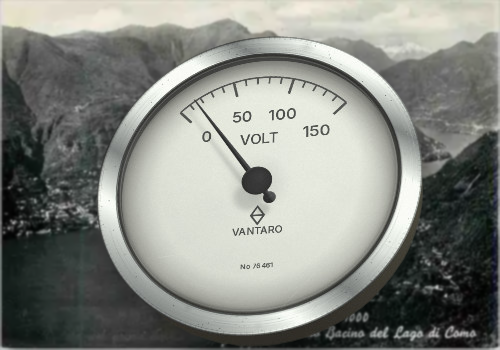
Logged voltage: 15,V
